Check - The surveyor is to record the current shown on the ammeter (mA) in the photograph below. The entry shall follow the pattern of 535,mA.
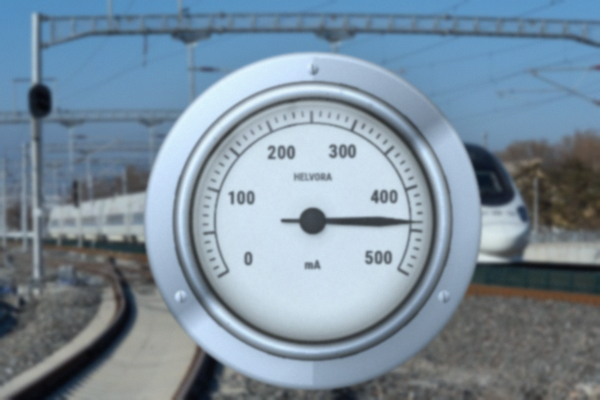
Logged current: 440,mA
